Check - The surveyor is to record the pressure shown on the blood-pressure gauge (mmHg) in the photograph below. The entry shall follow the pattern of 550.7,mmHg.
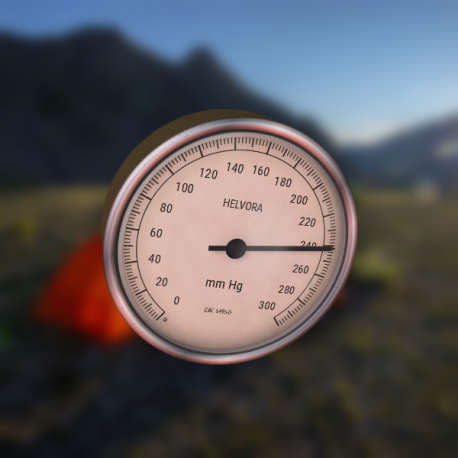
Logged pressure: 240,mmHg
